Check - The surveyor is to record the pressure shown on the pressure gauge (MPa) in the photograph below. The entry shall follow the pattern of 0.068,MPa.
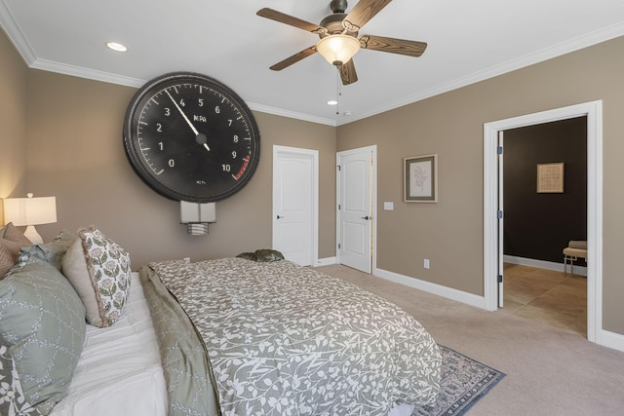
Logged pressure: 3.6,MPa
